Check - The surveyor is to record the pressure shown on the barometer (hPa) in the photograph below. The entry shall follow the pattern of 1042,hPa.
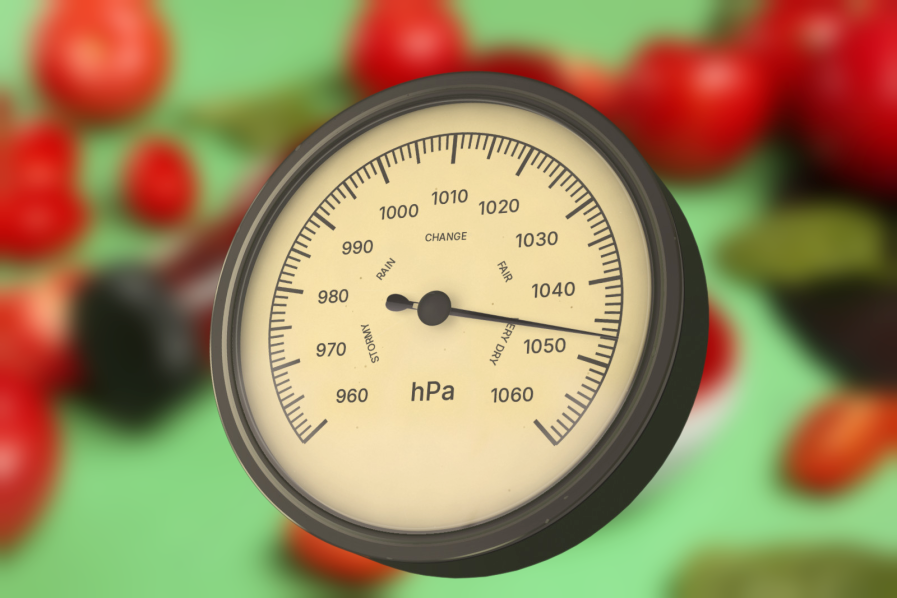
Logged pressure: 1047,hPa
